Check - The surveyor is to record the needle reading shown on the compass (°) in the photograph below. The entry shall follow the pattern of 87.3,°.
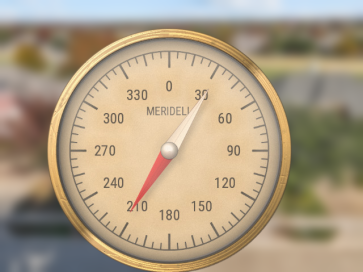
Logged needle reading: 212.5,°
